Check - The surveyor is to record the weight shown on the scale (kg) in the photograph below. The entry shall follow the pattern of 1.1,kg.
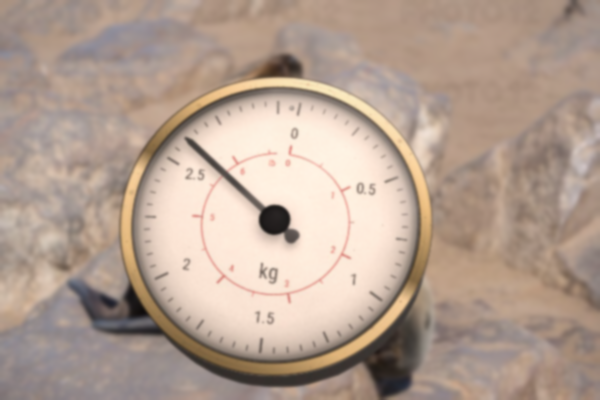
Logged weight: 2.6,kg
